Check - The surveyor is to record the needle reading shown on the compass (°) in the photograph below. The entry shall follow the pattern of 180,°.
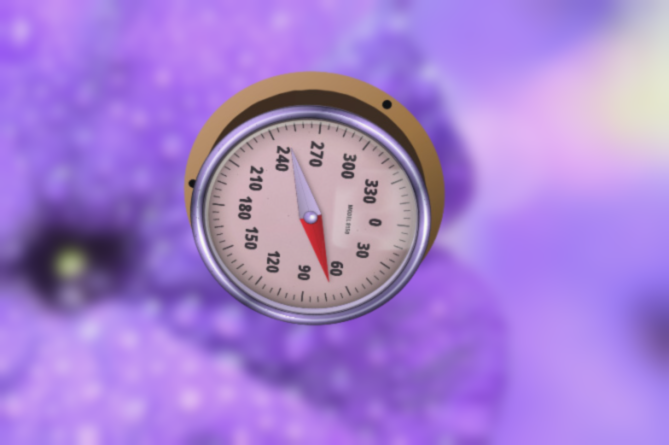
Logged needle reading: 70,°
